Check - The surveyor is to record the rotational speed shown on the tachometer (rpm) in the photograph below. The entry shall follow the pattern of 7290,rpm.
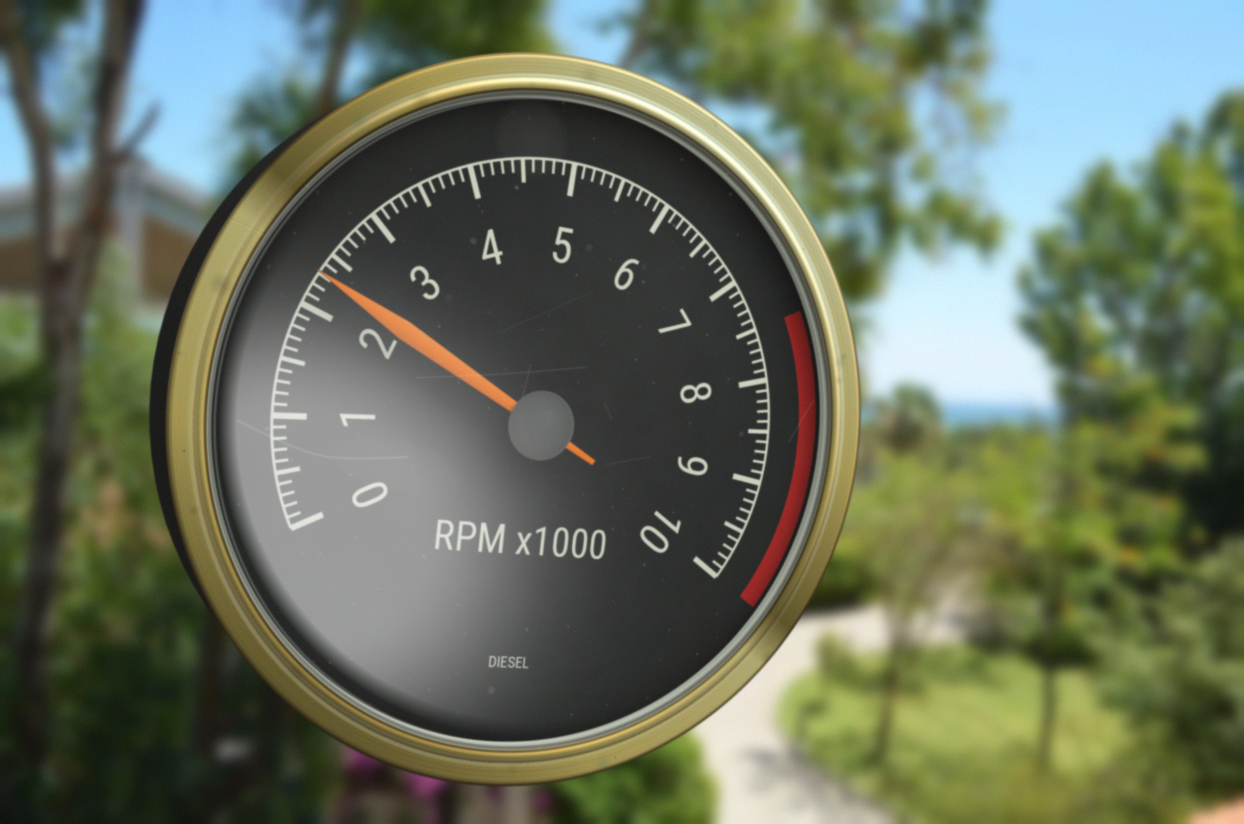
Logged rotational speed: 2300,rpm
